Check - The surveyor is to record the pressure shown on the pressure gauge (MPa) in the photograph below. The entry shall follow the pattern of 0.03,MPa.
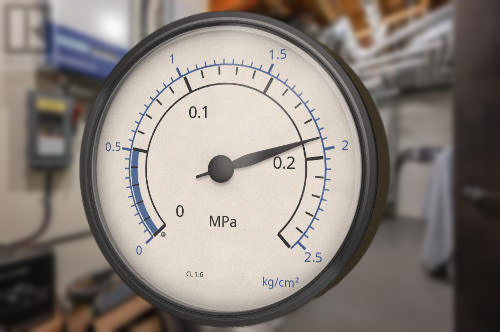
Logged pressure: 0.19,MPa
